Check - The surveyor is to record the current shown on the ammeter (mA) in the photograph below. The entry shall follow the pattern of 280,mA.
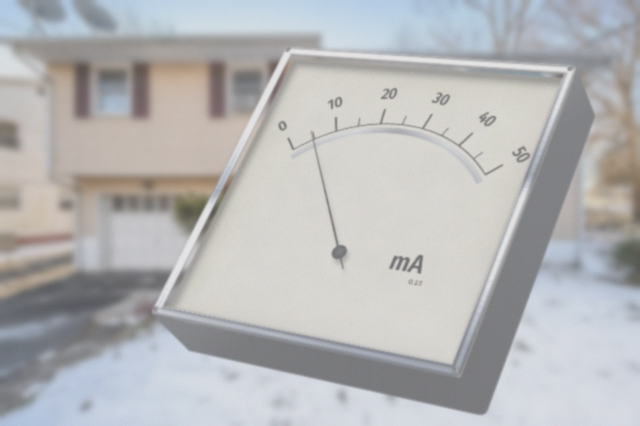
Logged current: 5,mA
